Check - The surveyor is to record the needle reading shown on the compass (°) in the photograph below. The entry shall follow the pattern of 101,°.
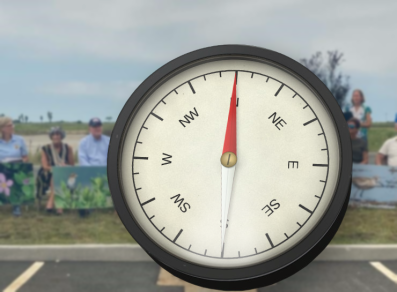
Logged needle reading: 0,°
